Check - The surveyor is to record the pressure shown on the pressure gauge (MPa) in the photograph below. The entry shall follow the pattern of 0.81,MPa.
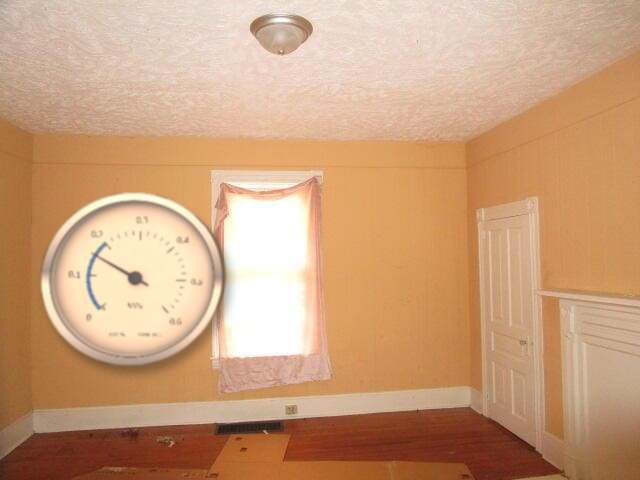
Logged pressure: 0.16,MPa
